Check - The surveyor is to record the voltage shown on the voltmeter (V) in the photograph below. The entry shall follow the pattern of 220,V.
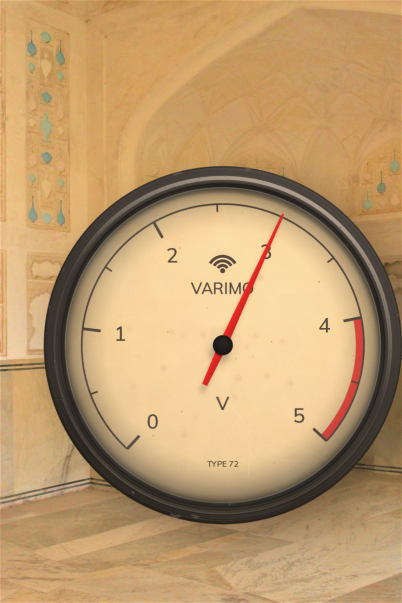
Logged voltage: 3,V
